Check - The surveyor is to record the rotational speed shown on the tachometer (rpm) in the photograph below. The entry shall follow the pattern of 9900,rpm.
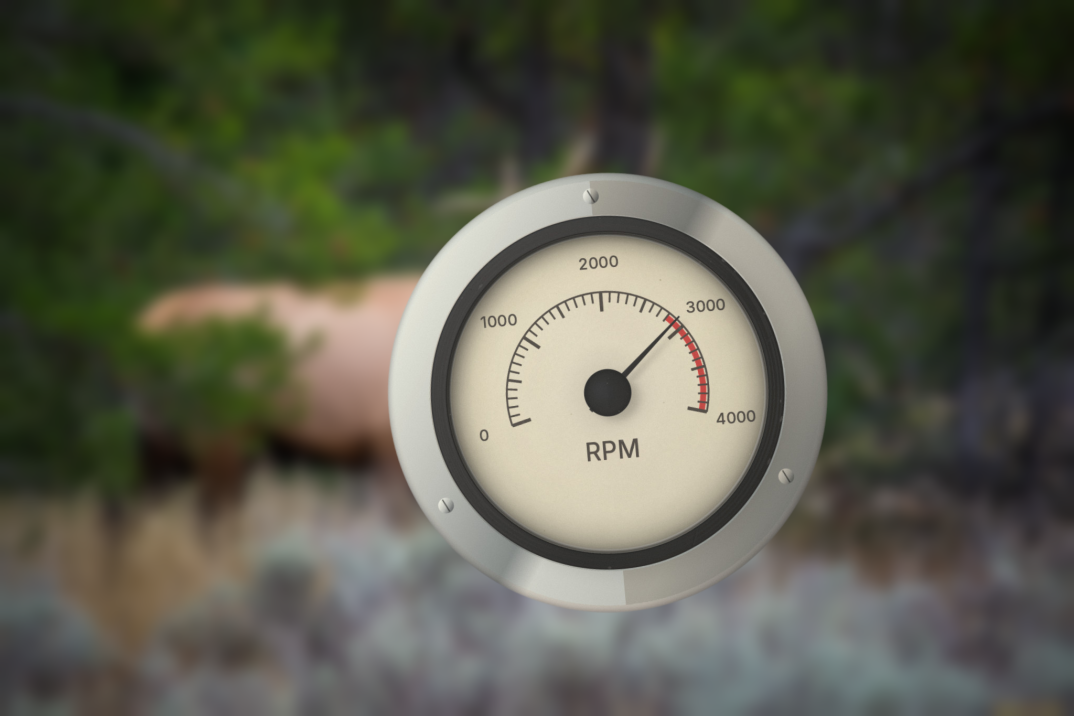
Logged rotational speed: 2900,rpm
